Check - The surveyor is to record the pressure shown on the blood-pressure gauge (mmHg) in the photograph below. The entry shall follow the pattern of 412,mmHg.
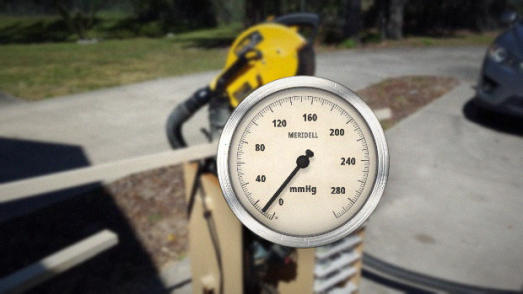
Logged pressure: 10,mmHg
